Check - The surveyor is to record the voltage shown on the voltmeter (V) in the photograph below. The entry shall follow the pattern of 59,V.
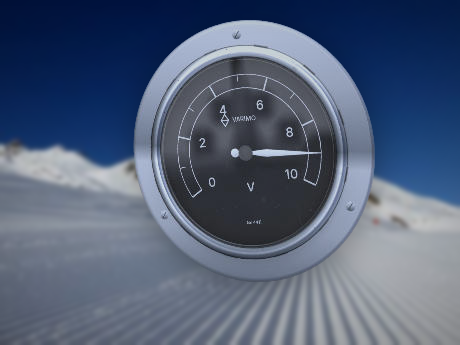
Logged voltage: 9,V
